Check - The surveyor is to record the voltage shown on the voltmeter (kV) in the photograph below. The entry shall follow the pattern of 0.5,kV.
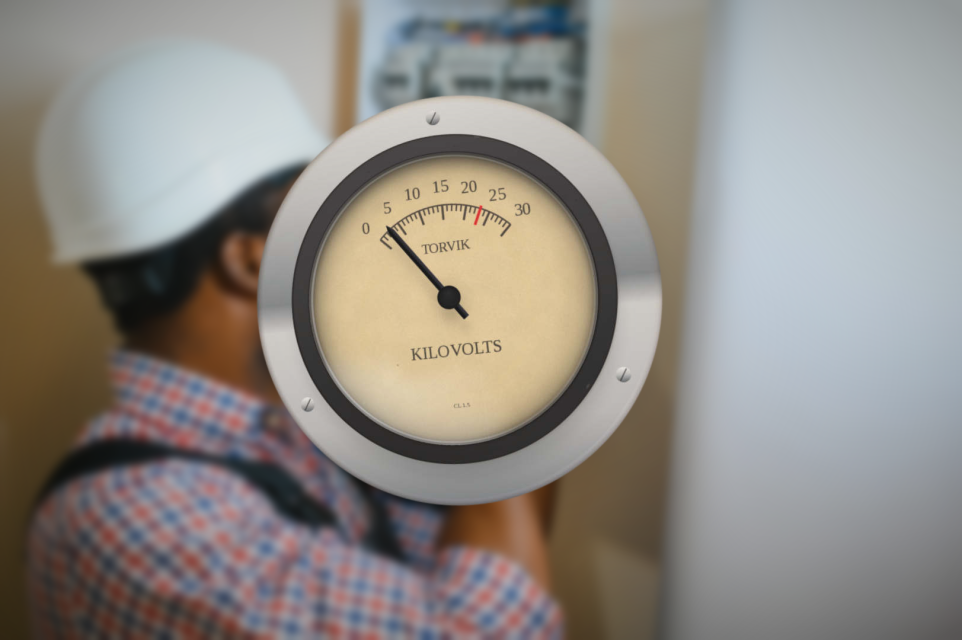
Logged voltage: 3,kV
